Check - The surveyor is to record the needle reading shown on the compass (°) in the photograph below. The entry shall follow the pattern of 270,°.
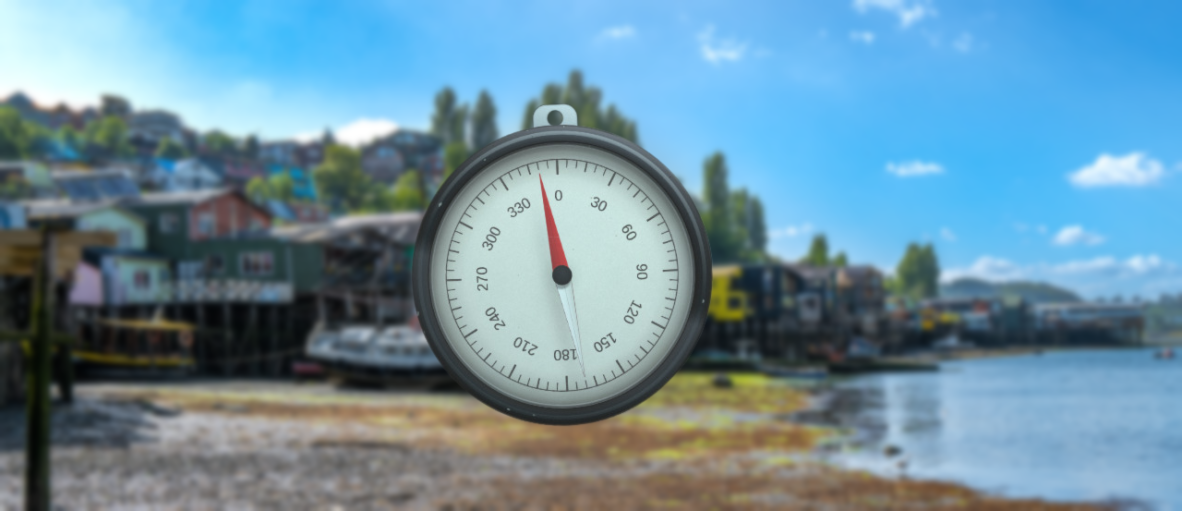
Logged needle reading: 350,°
